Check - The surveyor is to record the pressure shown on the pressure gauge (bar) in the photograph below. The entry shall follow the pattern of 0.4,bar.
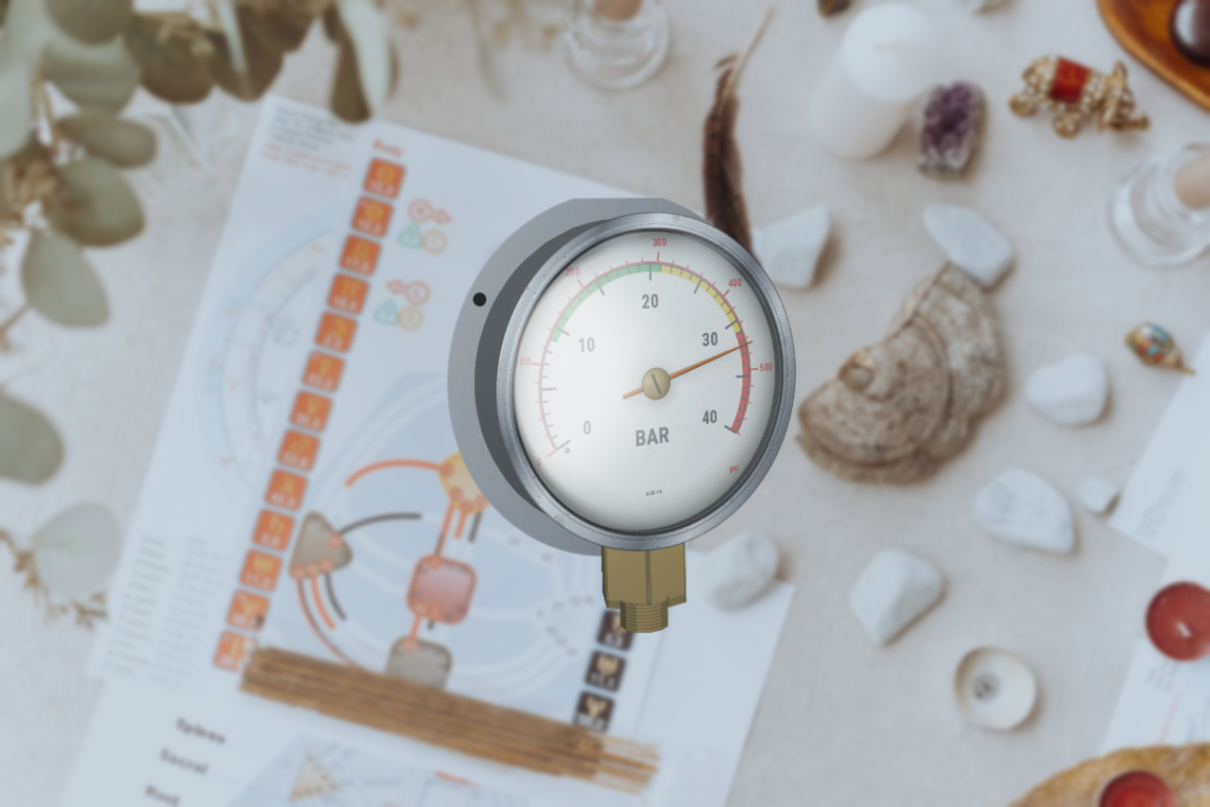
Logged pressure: 32,bar
